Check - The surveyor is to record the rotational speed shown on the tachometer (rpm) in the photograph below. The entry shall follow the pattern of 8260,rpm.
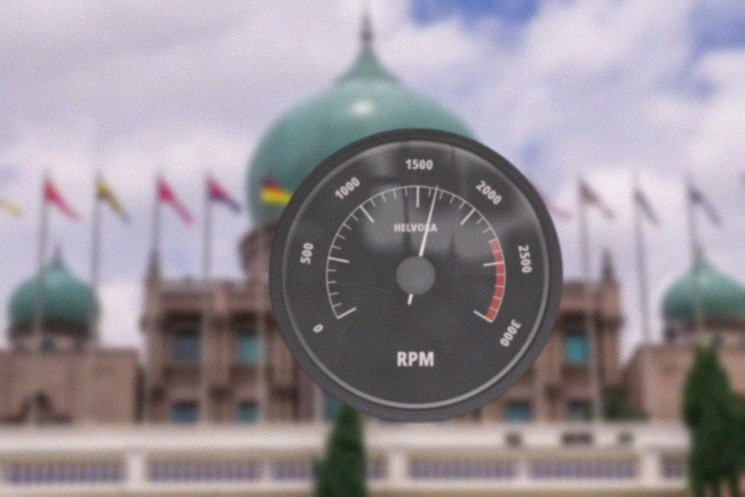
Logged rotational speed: 1650,rpm
